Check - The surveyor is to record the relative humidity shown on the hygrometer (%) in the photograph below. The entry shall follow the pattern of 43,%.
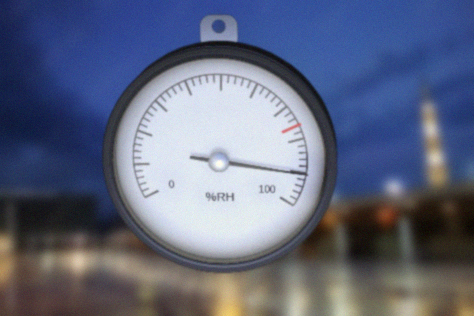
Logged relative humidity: 90,%
